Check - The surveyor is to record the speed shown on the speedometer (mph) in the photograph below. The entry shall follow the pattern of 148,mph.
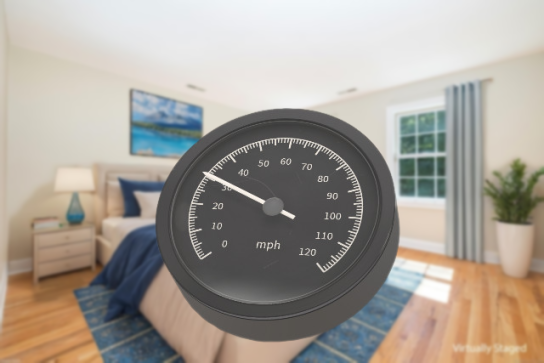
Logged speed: 30,mph
